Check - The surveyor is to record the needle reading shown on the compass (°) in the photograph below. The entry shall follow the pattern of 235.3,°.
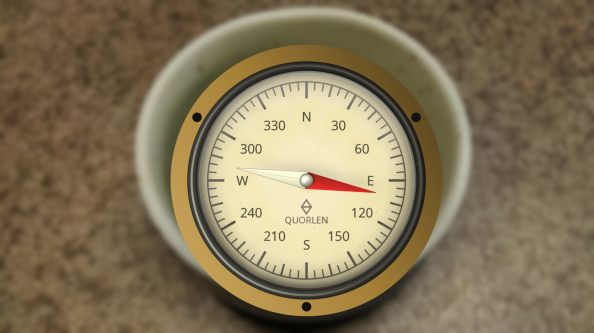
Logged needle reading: 100,°
